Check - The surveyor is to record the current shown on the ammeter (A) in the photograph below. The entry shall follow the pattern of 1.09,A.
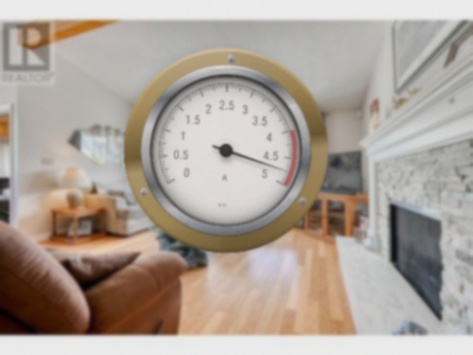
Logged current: 4.75,A
